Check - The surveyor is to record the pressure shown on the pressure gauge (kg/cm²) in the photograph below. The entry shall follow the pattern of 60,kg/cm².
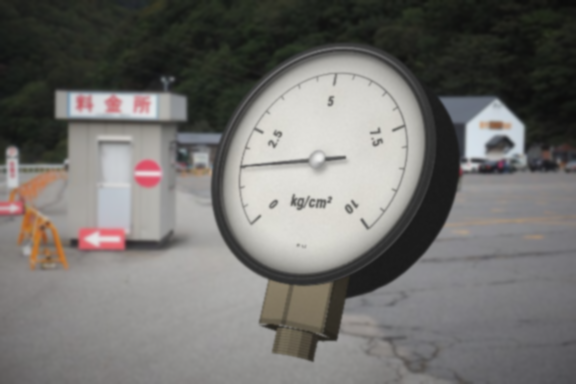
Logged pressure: 1.5,kg/cm²
